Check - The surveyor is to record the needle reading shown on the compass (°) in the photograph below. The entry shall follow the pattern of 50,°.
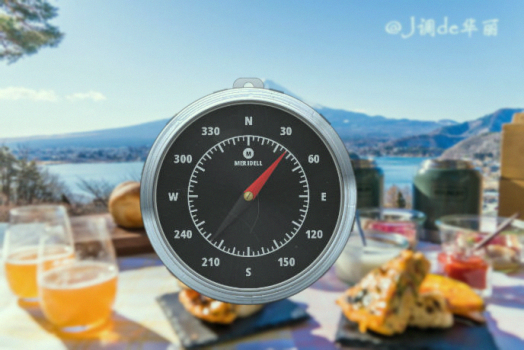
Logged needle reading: 40,°
